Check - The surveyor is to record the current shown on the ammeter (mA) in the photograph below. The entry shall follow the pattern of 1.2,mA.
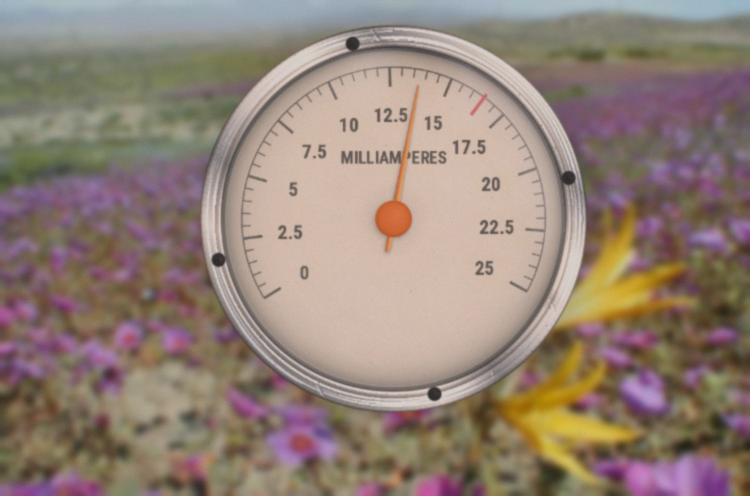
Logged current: 13.75,mA
